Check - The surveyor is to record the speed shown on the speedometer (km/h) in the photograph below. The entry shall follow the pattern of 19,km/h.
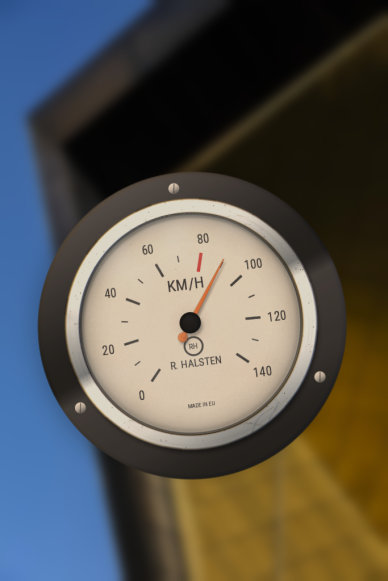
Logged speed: 90,km/h
